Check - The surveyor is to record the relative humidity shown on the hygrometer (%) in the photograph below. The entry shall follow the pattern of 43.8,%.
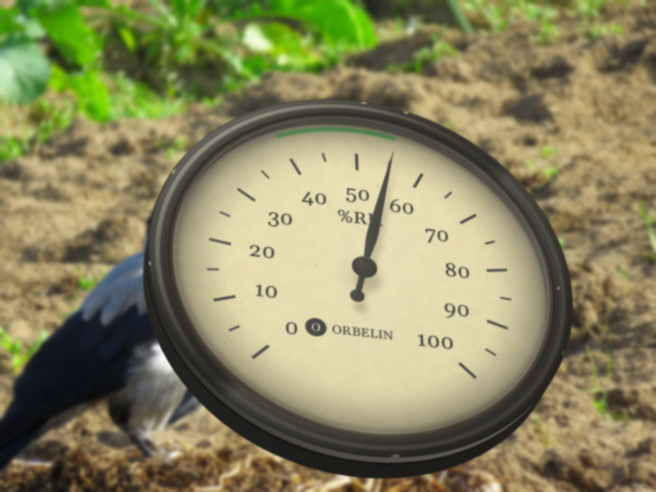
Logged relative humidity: 55,%
